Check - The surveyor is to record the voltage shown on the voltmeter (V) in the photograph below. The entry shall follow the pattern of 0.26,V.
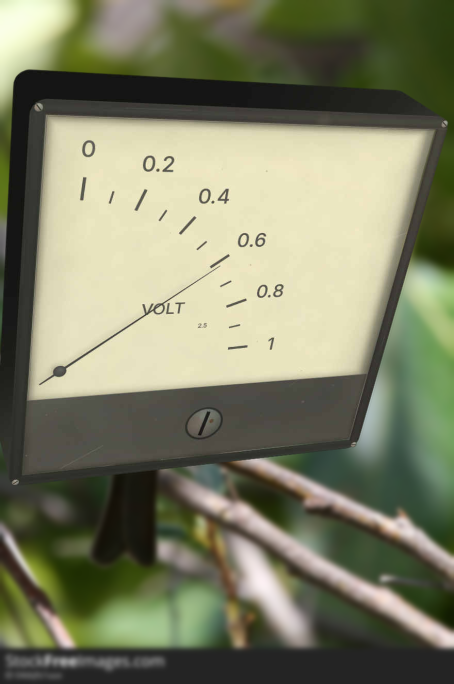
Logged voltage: 0.6,V
